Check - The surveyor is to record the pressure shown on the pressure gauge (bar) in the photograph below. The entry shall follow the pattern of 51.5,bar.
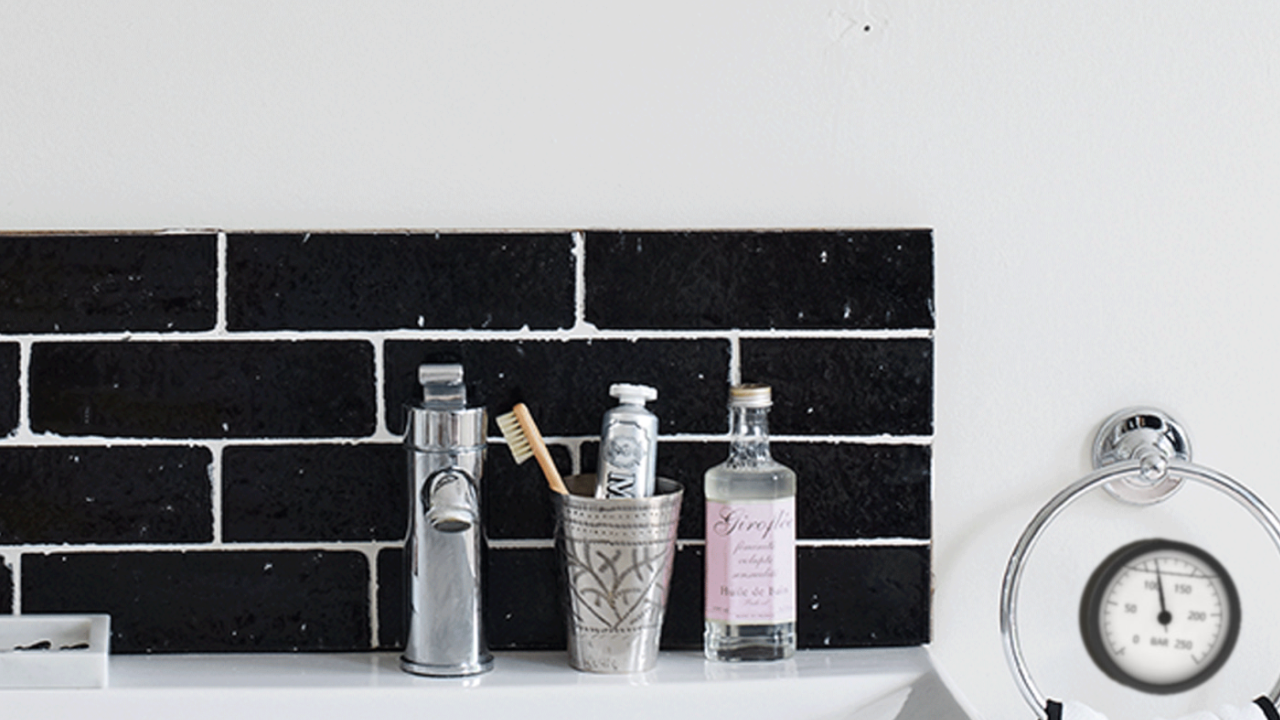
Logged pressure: 110,bar
